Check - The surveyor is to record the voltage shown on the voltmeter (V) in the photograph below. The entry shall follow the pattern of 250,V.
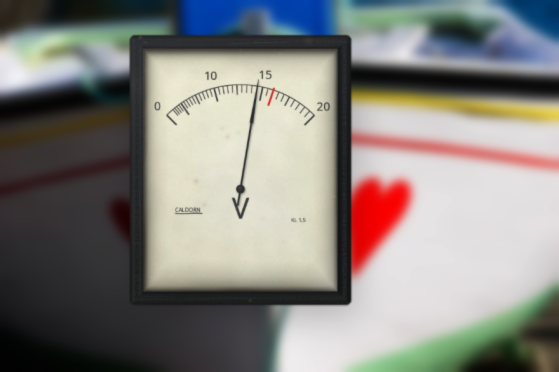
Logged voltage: 14.5,V
